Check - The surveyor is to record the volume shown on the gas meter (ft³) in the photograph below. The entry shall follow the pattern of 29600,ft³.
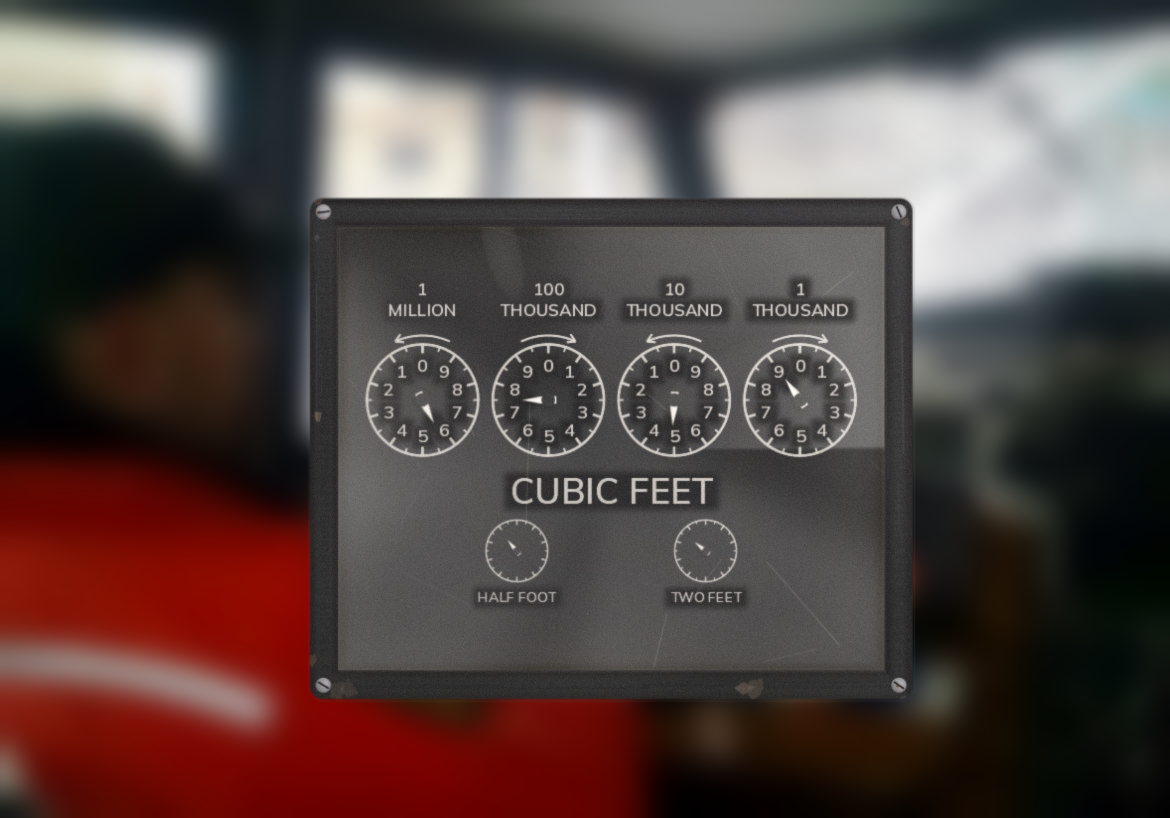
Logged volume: 574900,ft³
